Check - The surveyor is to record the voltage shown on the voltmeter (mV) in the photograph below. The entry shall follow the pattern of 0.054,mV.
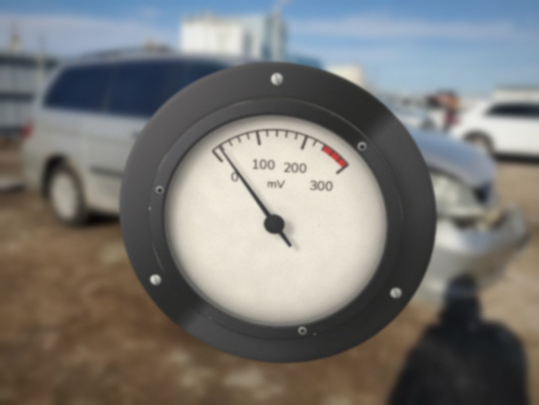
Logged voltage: 20,mV
